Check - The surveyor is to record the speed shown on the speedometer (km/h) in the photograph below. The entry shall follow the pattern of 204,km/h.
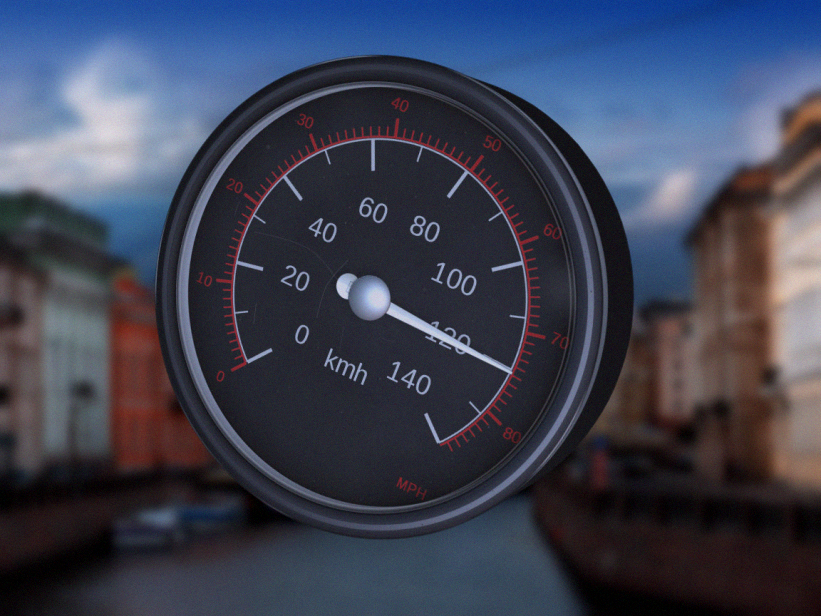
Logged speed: 120,km/h
